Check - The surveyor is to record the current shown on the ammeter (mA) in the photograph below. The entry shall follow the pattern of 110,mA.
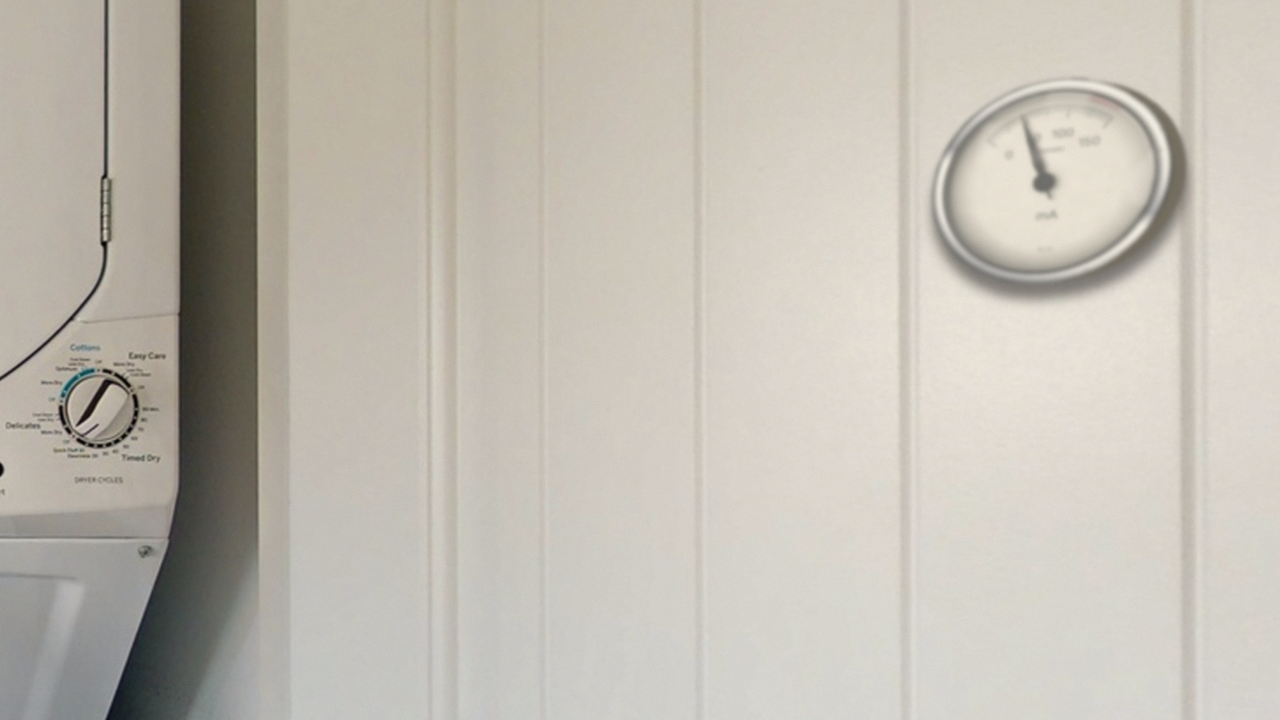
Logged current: 50,mA
